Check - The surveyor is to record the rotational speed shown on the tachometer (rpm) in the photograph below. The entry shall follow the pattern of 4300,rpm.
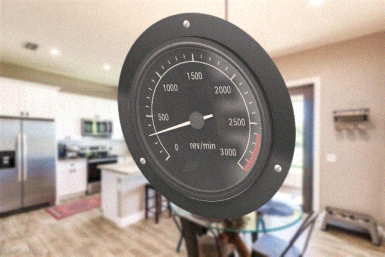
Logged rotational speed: 300,rpm
